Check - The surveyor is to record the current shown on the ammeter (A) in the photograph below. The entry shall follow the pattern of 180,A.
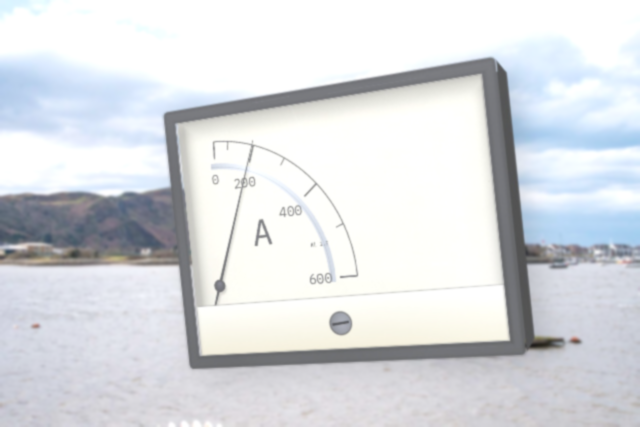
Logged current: 200,A
